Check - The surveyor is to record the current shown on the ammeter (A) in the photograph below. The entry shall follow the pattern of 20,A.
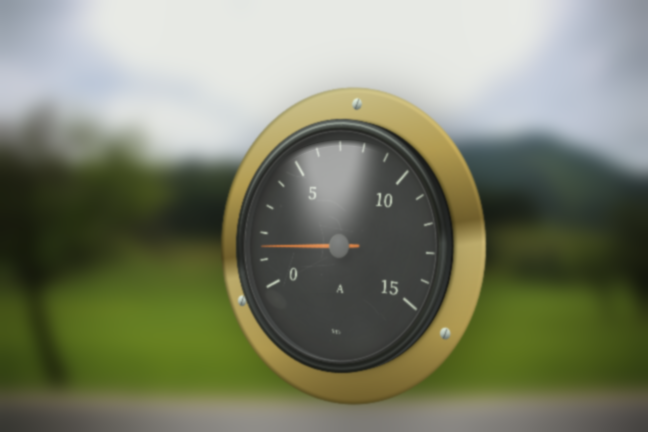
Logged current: 1.5,A
